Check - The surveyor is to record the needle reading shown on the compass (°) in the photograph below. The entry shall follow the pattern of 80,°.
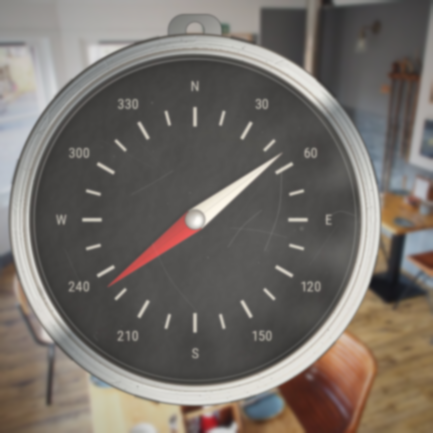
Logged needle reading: 232.5,°
